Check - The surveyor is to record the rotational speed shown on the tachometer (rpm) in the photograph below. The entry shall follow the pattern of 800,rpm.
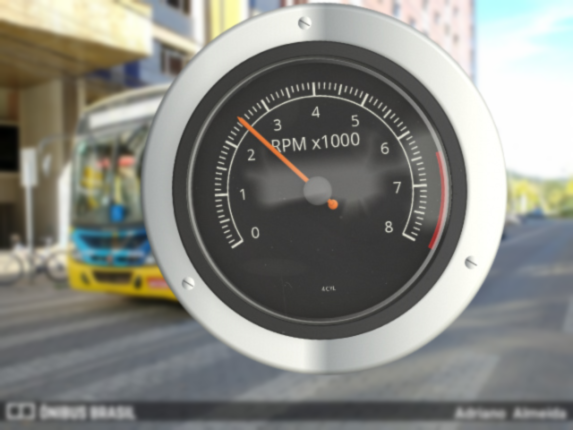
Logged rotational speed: 2500,rpm
